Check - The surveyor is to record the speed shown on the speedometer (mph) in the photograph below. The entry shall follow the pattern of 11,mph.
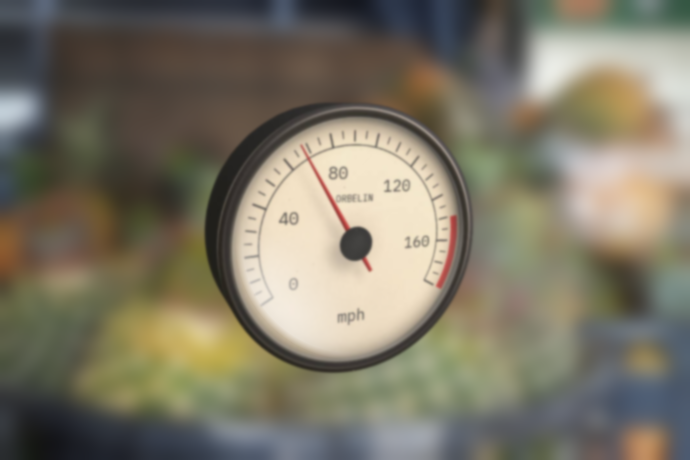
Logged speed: 67.5,mph
